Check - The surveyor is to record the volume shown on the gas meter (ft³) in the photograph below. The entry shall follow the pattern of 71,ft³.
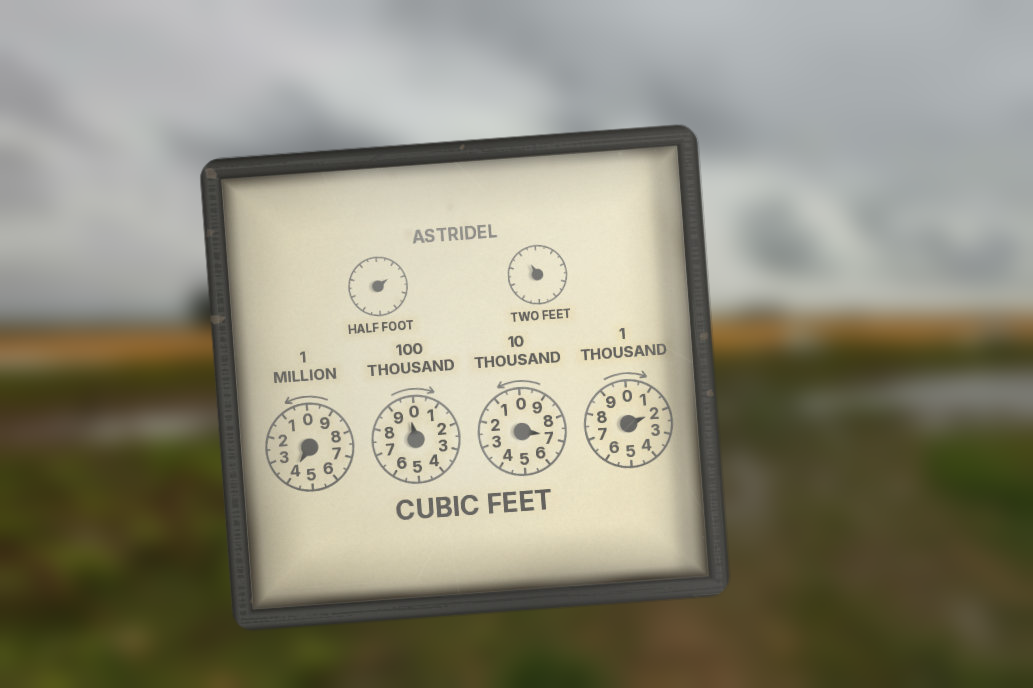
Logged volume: 397200,ft³
